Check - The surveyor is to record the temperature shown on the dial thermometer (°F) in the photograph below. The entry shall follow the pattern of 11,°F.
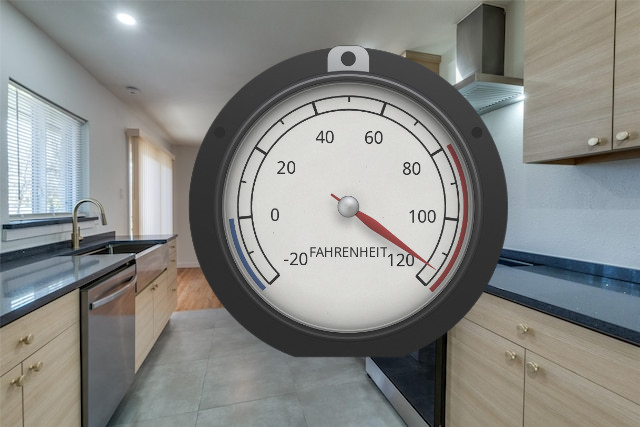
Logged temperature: 115,°F
